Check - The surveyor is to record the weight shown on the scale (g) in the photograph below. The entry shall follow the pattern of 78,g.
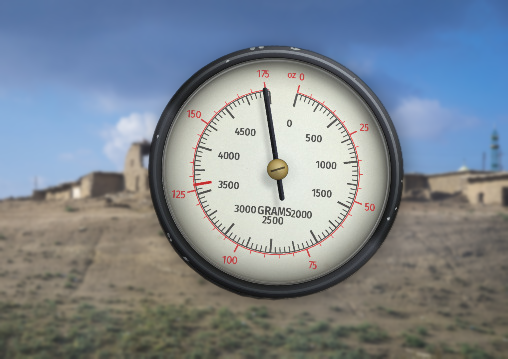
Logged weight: 4950,g
